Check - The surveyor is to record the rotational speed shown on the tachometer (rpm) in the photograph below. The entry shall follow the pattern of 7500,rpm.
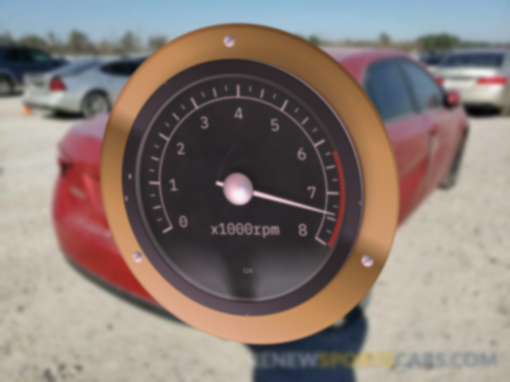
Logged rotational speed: 7375,rpm
